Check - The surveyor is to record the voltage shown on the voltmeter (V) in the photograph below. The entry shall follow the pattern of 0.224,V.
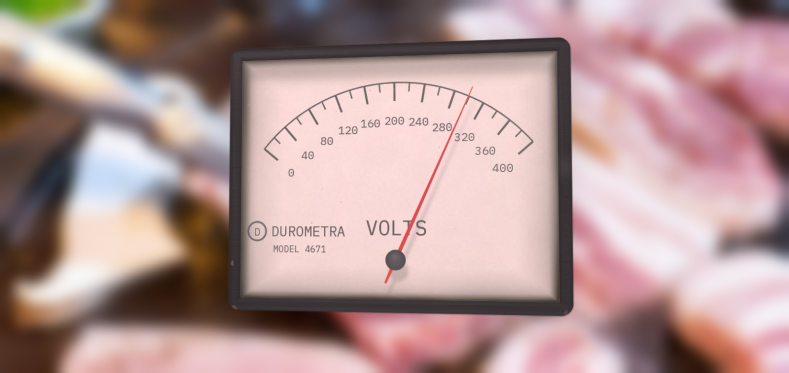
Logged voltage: 300,V
